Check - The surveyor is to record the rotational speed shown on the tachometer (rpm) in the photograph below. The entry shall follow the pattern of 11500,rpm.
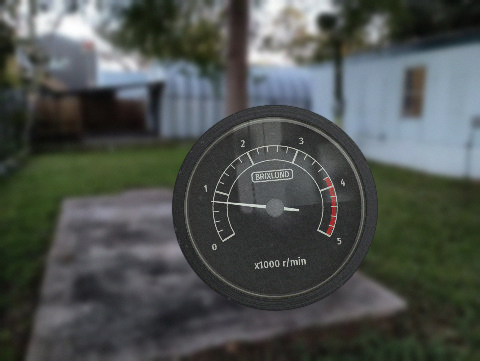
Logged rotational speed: 800,rpm
